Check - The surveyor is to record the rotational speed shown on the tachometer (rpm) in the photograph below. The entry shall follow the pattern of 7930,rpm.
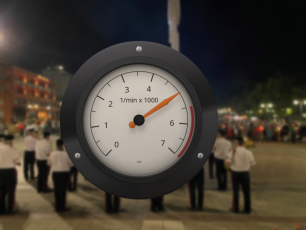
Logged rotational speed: 5000,rpm
